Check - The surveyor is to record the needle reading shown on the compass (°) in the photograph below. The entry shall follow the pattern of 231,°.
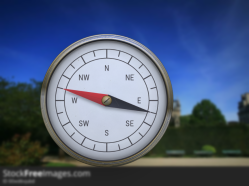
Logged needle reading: 285,°
